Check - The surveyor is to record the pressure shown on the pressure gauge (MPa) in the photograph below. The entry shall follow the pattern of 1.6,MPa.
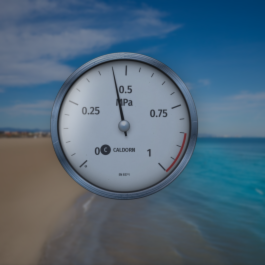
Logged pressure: 0.45,MPa
